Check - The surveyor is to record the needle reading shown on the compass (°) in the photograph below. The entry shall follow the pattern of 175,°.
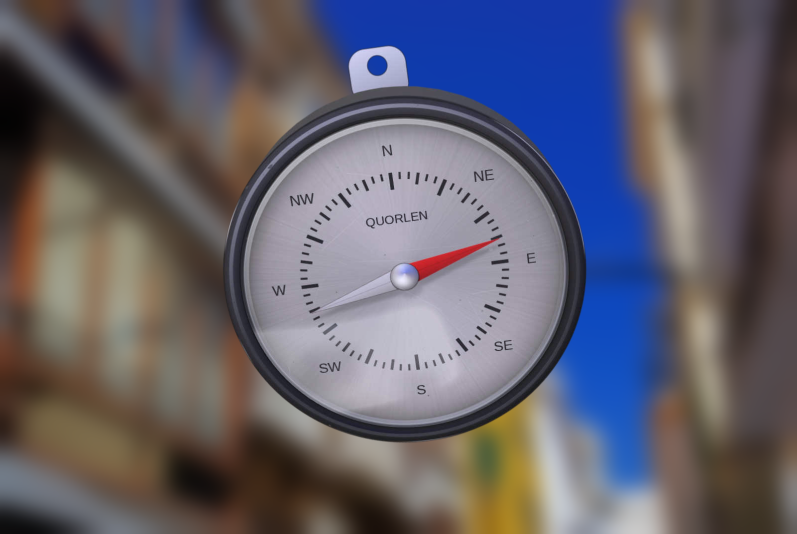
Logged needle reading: 75,°
